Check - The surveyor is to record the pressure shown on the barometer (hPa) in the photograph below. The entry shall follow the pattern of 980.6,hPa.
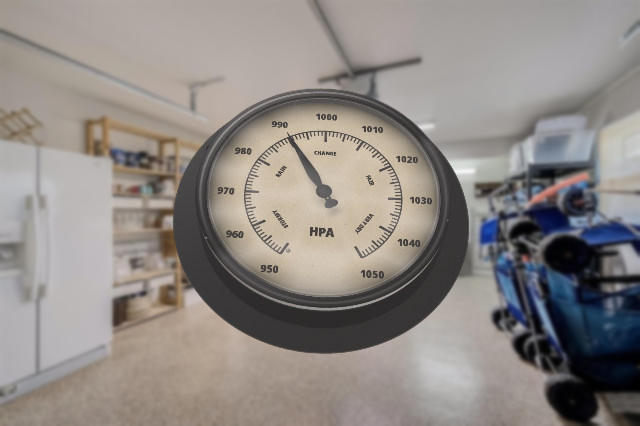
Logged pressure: 990,hPa
